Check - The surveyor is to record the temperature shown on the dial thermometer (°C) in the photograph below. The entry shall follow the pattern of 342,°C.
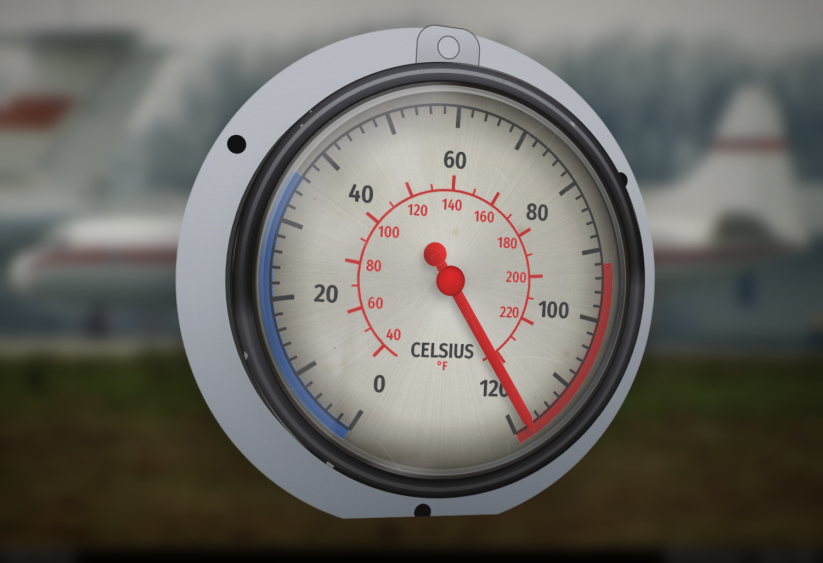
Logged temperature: 118,°C
